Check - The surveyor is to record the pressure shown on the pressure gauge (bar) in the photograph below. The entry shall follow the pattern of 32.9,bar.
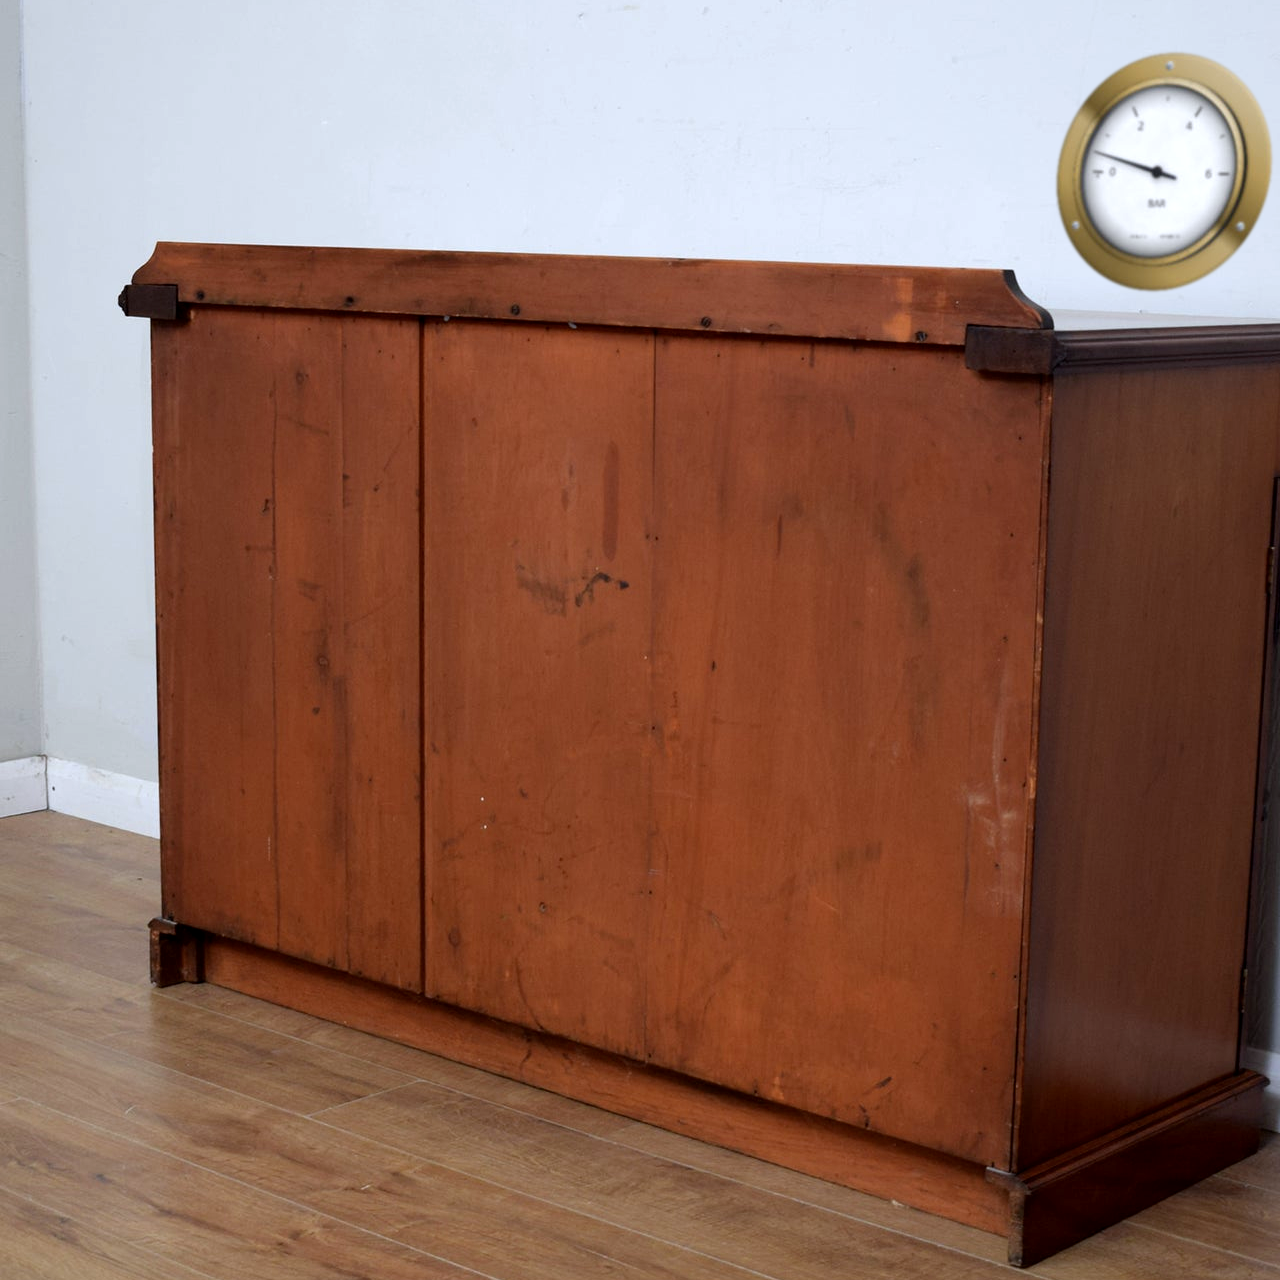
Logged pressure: 0.5,bar
